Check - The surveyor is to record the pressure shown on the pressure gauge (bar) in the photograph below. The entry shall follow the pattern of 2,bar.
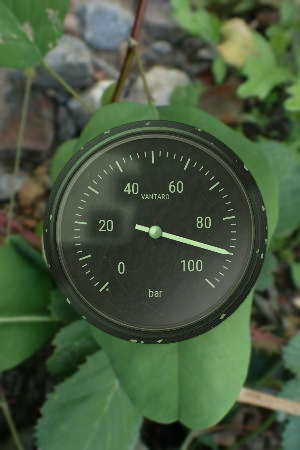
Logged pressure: 90,bar
